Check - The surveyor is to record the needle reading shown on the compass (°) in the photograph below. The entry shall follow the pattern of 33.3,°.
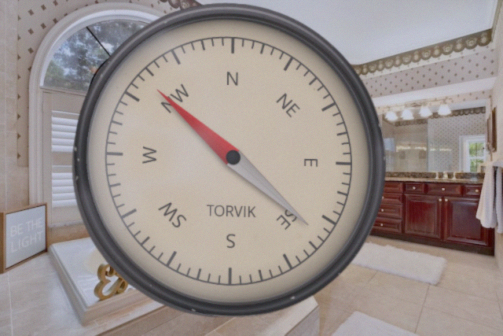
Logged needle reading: 310,°
